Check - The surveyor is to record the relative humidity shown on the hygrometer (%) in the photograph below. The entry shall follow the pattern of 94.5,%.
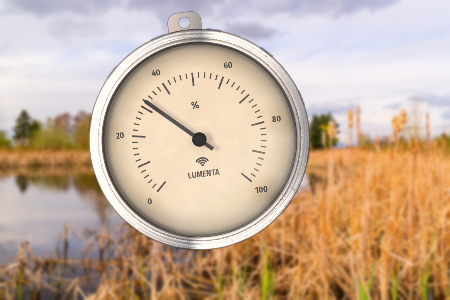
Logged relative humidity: 32,%
